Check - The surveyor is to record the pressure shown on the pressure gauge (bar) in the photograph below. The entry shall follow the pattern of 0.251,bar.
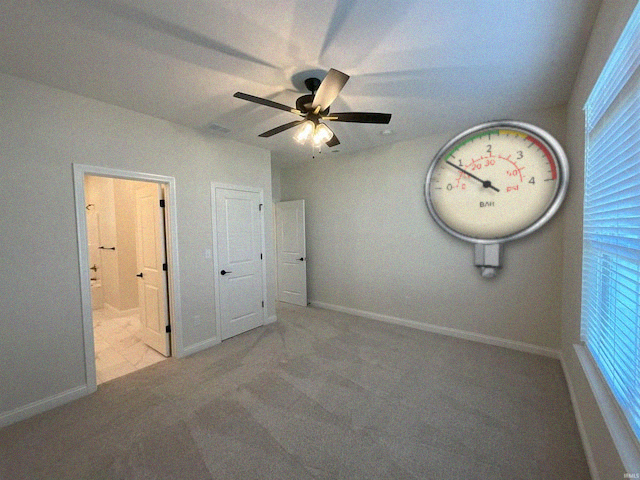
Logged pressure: 0.8,bar
